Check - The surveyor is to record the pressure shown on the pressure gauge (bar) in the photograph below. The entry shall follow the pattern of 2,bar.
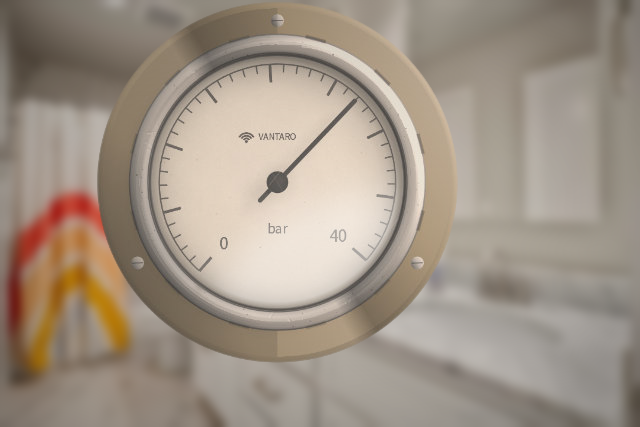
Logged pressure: 27,bar
